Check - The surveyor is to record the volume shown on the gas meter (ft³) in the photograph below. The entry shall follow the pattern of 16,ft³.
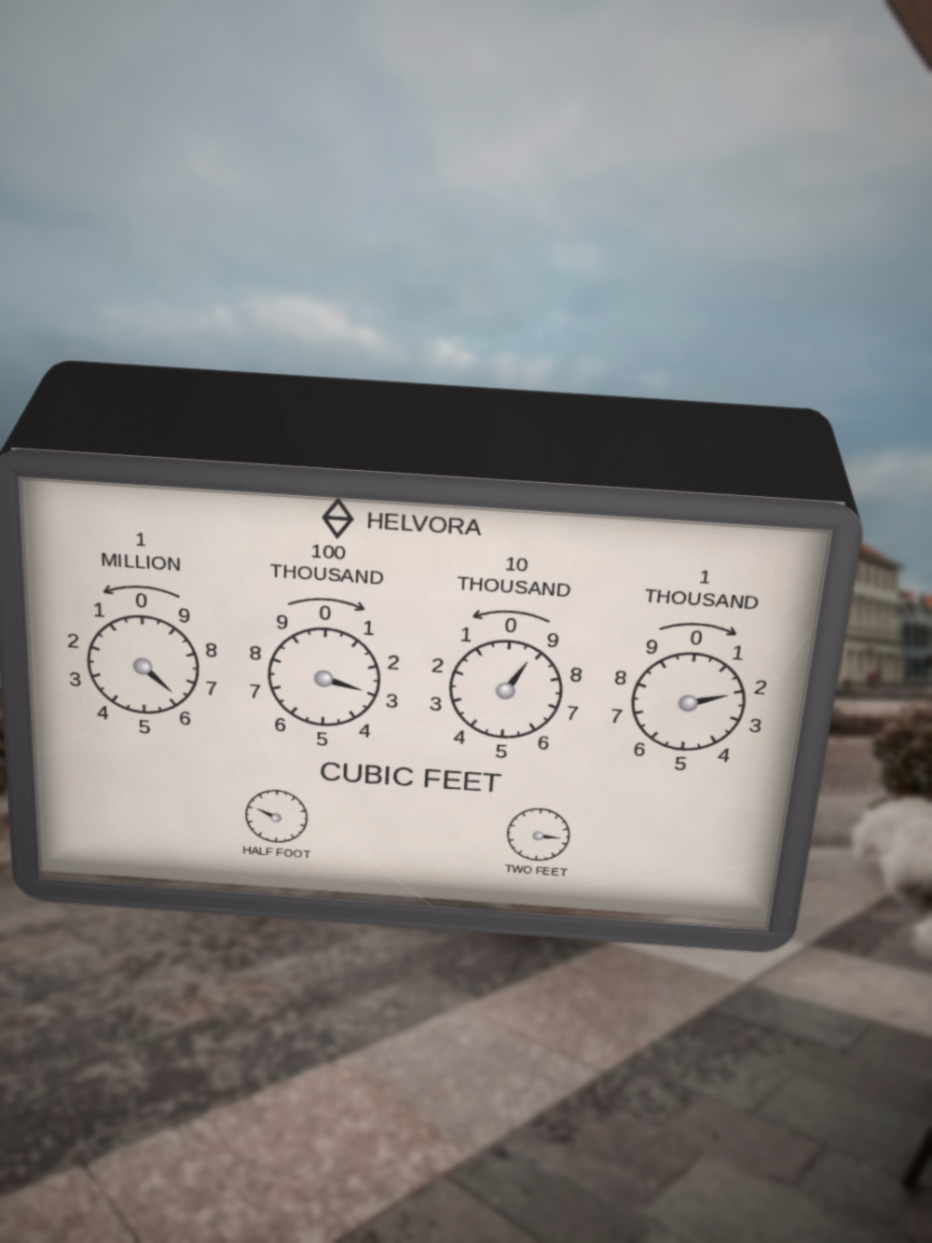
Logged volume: 629200,ft³
